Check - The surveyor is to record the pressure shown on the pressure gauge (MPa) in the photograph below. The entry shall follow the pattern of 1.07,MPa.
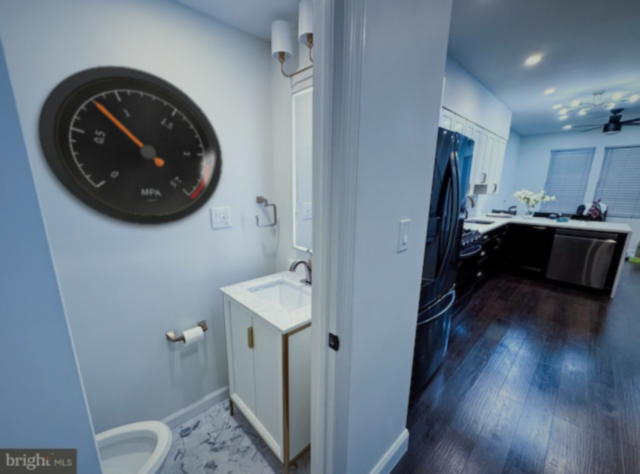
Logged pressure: 0.8,MPa
